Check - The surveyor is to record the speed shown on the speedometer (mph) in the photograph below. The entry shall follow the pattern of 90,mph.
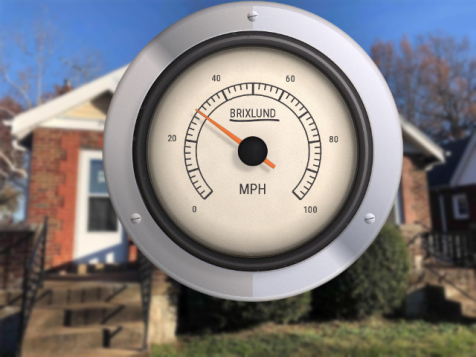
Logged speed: 30,mph
